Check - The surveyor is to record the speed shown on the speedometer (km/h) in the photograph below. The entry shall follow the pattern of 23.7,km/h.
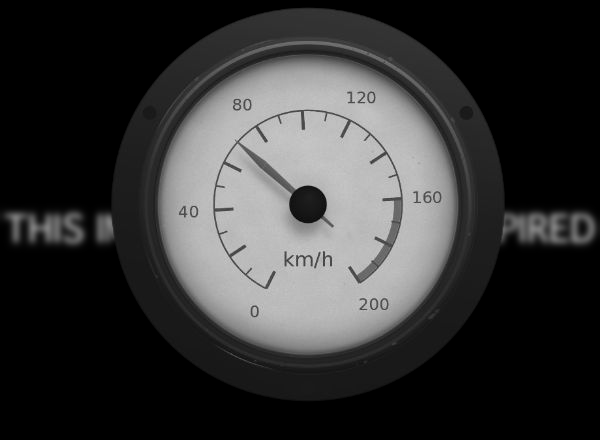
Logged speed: 70,km/h
